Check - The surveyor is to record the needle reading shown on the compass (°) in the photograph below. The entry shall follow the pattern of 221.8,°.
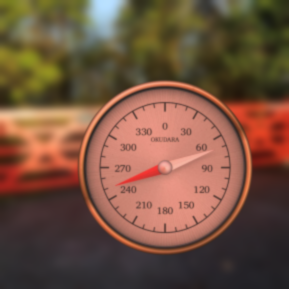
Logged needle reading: 250,°
